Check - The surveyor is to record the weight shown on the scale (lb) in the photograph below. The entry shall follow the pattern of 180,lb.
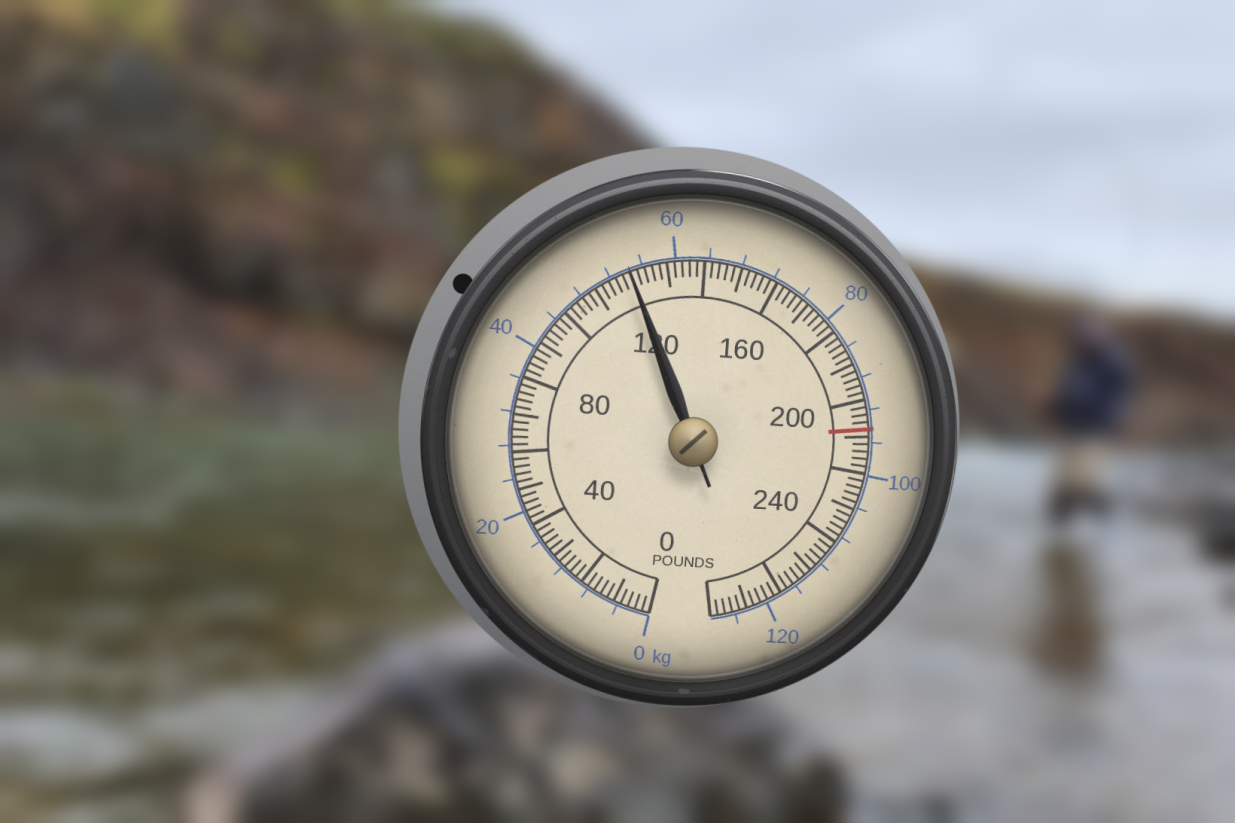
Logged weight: 120,lb
